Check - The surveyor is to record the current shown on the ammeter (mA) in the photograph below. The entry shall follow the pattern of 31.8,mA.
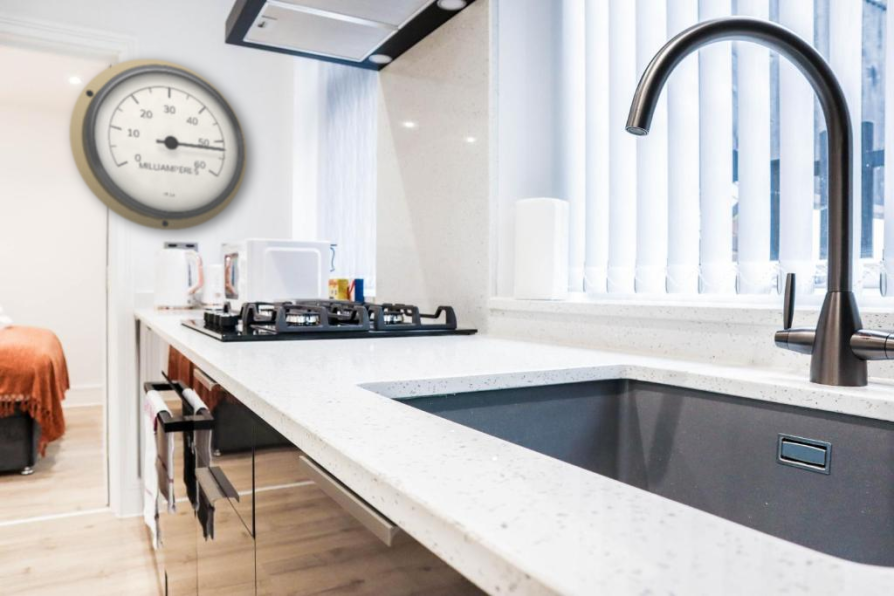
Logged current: 52.5,mA
